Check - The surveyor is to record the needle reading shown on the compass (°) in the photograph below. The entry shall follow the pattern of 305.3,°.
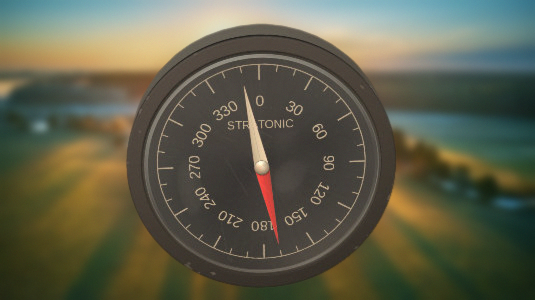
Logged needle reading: 170,°
